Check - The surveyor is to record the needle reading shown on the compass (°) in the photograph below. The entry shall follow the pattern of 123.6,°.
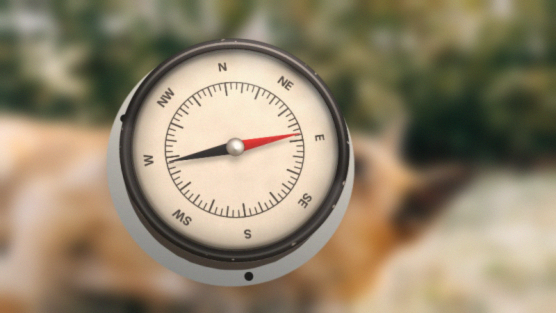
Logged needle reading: 85,°
